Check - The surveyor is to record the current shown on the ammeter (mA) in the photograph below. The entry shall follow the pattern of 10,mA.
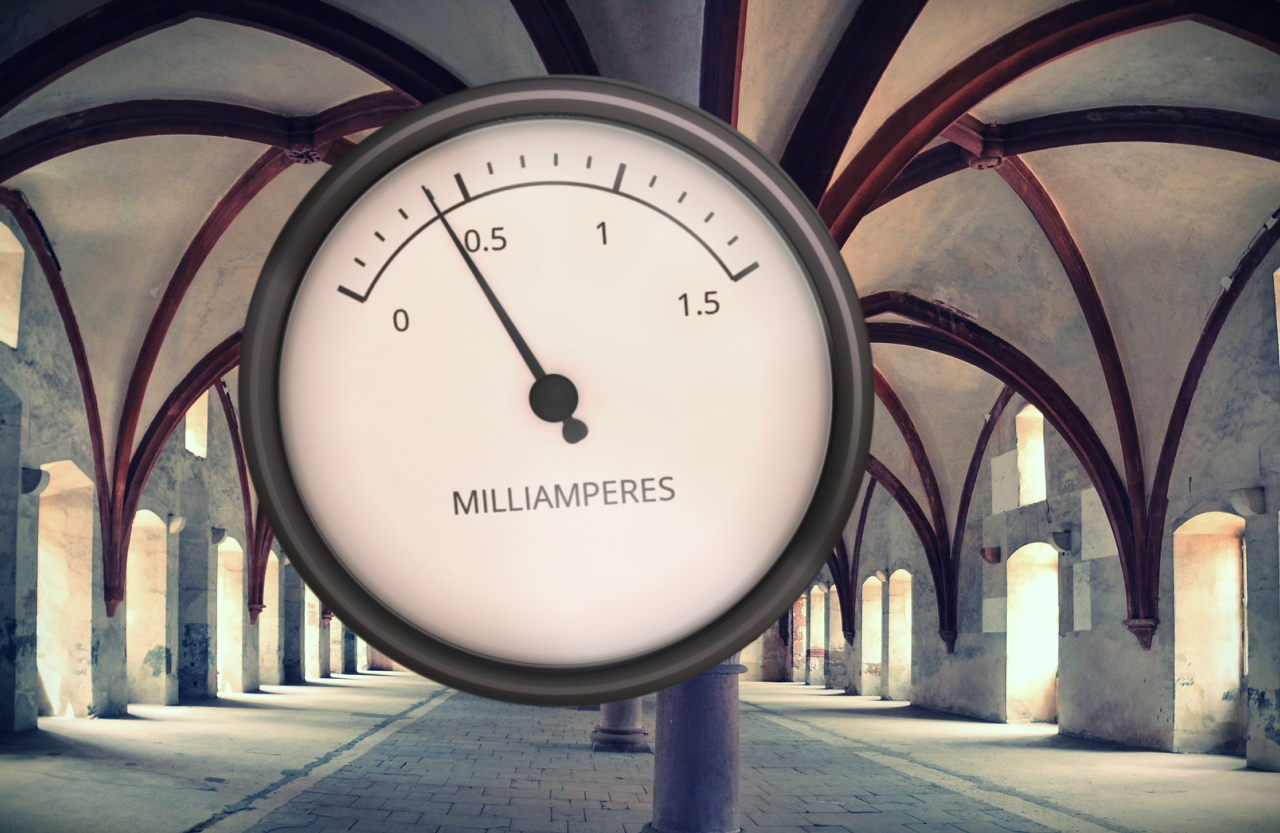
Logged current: 0.4,mA
